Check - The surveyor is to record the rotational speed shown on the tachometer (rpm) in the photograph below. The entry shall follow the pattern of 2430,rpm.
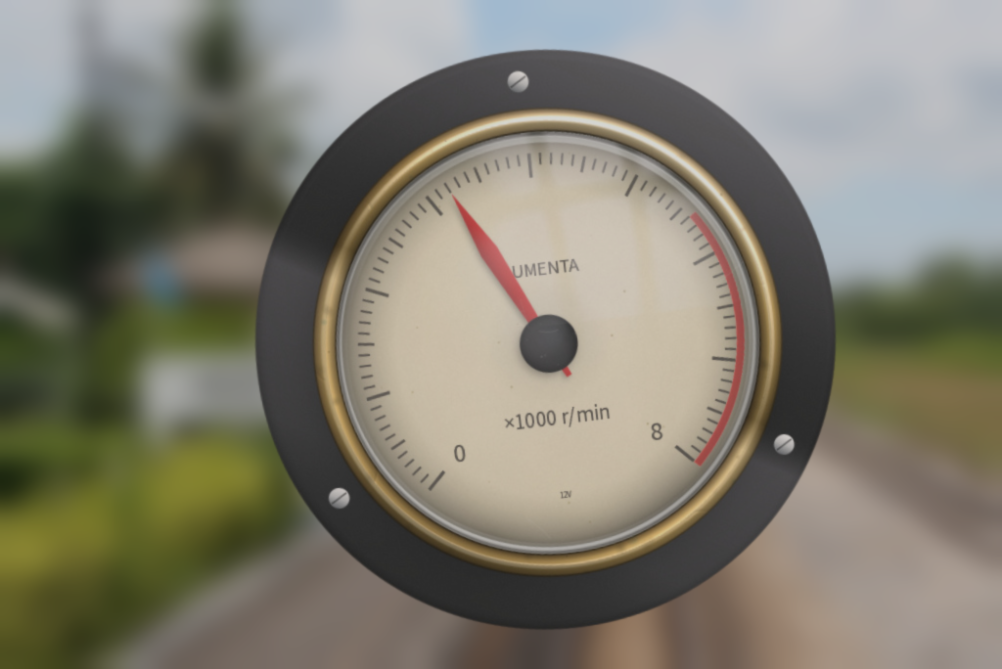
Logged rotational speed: 3200,rpm
